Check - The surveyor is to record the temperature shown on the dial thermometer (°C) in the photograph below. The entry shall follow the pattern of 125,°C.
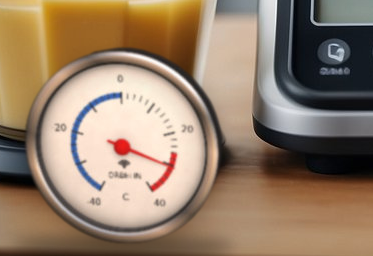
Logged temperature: 30,°C
